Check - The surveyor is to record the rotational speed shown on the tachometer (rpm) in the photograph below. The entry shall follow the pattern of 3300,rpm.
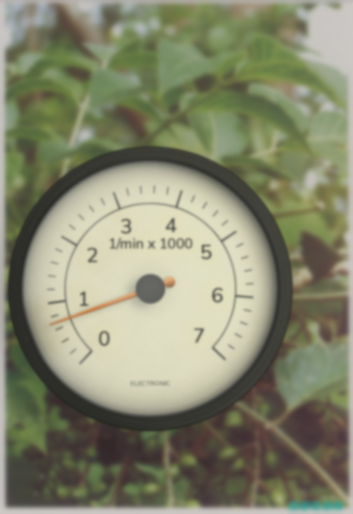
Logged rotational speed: 700,rpm
